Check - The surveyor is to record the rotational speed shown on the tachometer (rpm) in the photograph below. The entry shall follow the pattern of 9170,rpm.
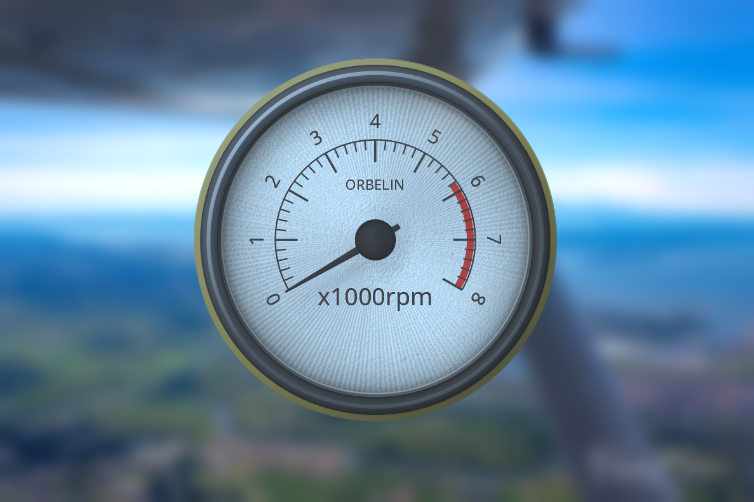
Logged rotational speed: 0,rpm
